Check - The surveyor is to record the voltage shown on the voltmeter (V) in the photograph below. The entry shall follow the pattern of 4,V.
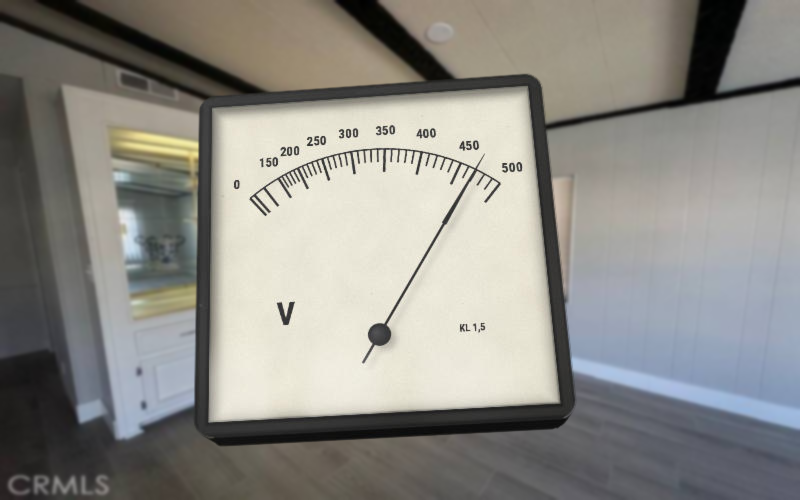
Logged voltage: 470,V
